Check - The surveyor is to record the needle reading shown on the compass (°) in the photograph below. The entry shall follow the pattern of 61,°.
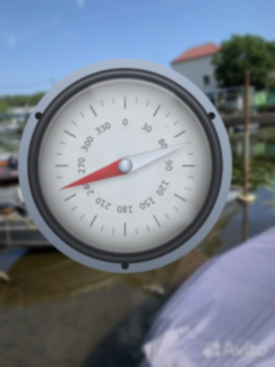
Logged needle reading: 250,°
